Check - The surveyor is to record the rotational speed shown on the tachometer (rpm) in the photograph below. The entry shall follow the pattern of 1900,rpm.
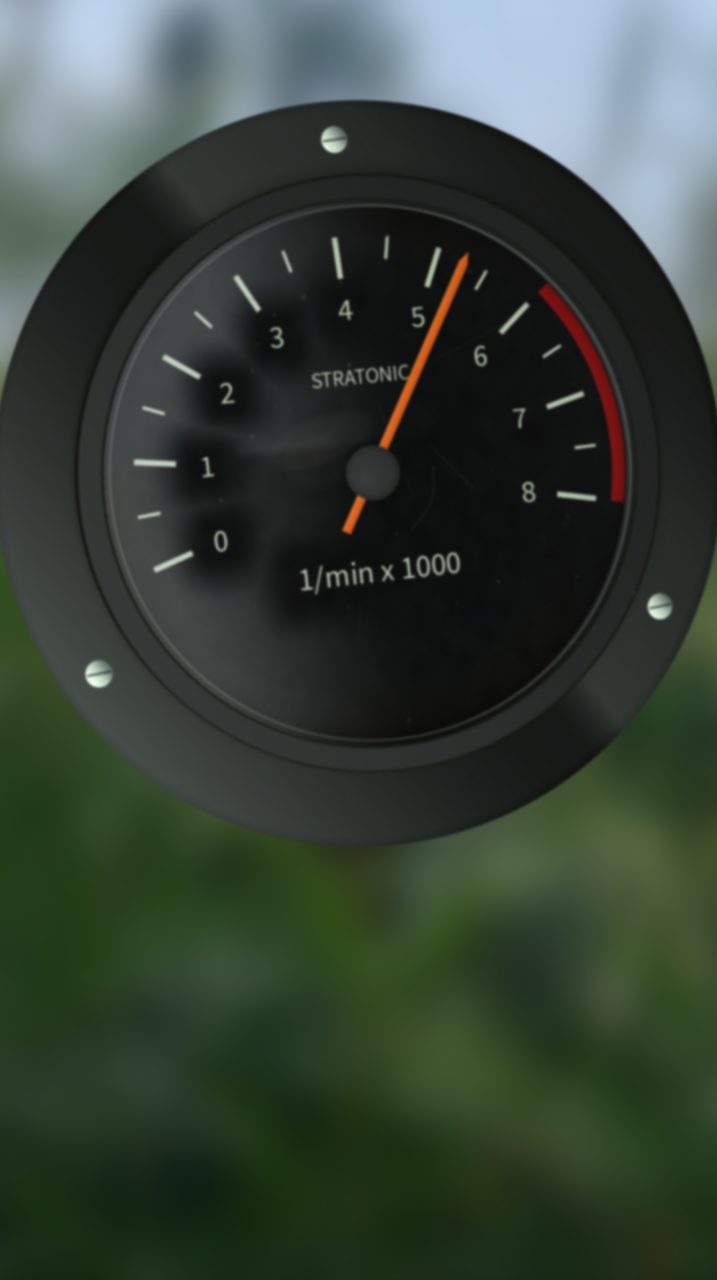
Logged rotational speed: 5250,rpm
